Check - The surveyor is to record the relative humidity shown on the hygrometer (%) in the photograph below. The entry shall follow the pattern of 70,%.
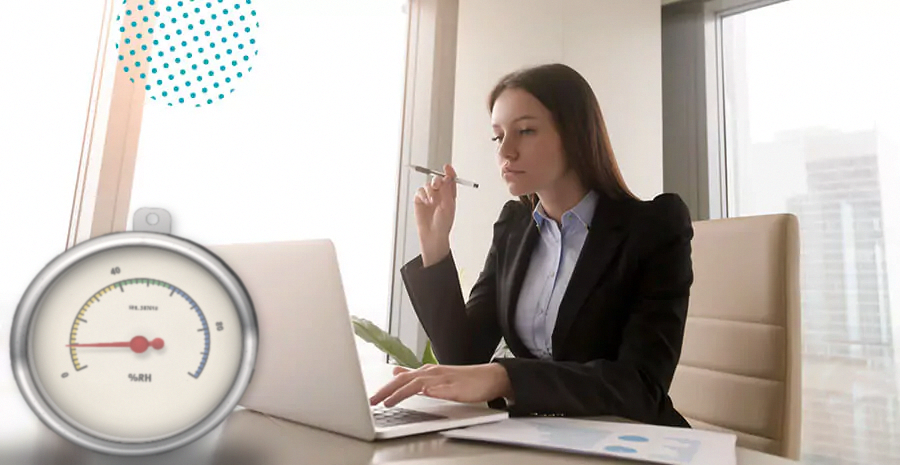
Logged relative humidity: 10,%
